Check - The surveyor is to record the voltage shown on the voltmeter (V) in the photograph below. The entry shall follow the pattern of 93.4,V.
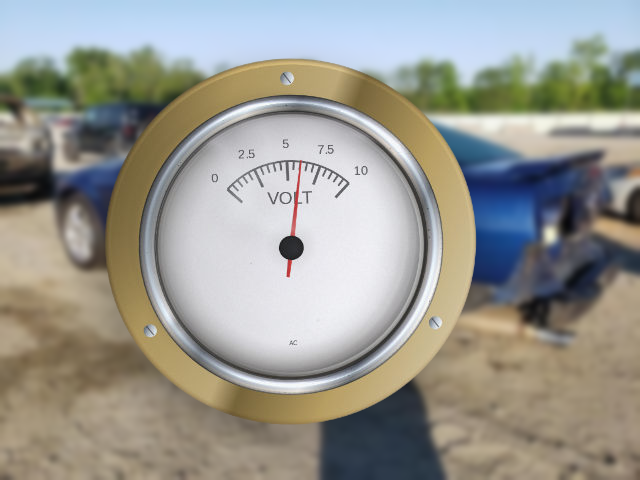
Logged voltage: 6,V
